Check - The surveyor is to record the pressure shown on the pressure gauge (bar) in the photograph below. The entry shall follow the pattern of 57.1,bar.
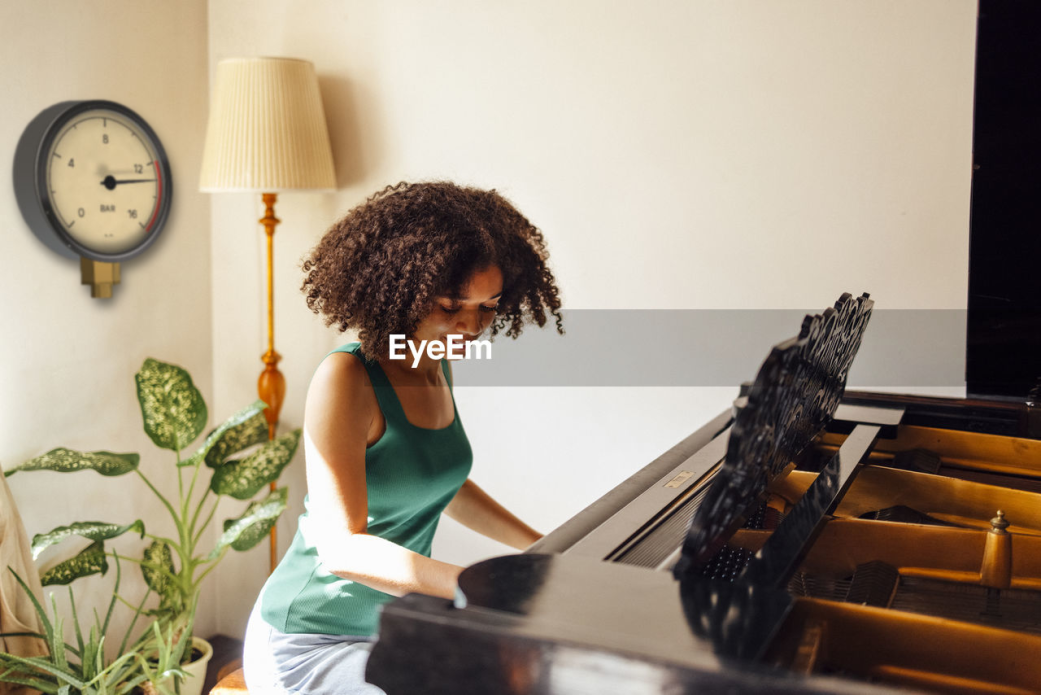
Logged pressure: 13,bar
